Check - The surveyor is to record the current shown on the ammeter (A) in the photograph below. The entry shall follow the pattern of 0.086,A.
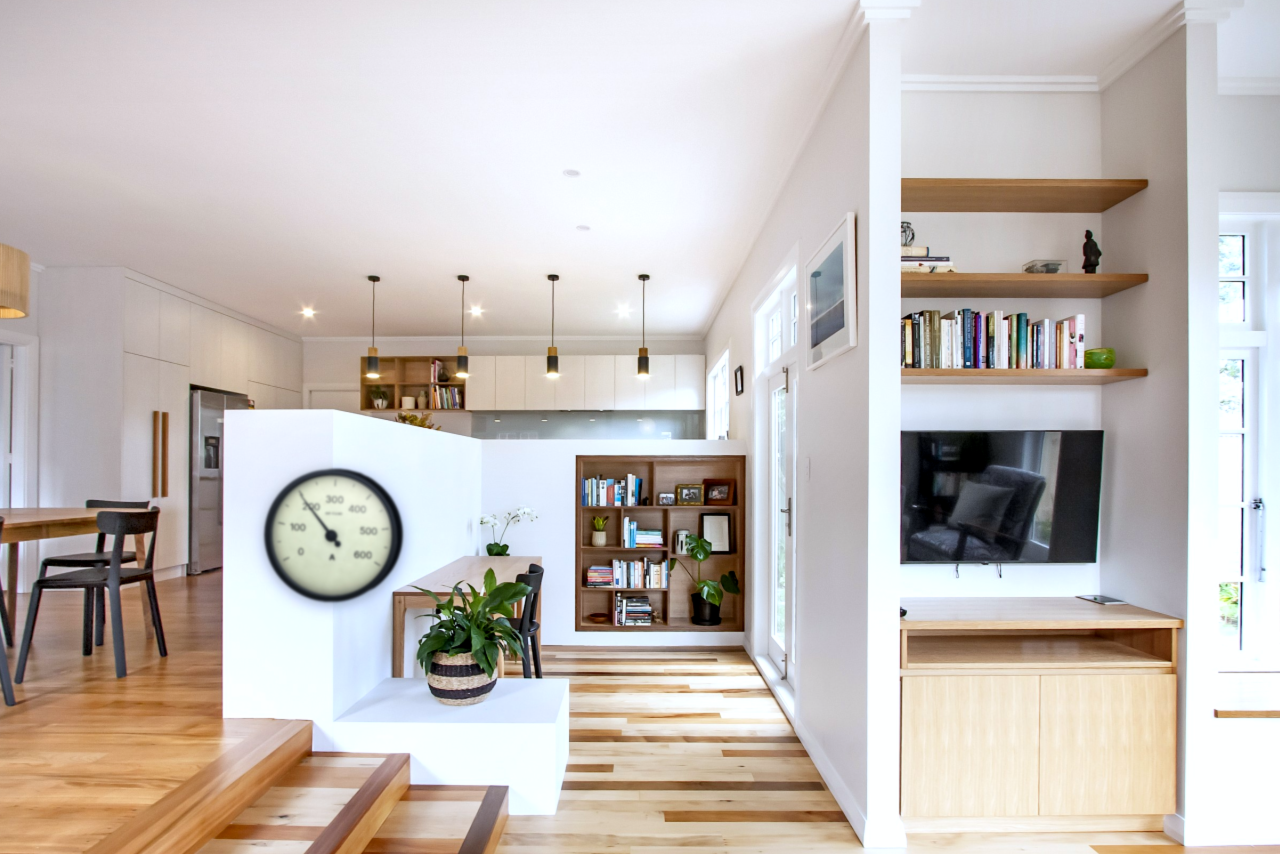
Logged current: 200,A
